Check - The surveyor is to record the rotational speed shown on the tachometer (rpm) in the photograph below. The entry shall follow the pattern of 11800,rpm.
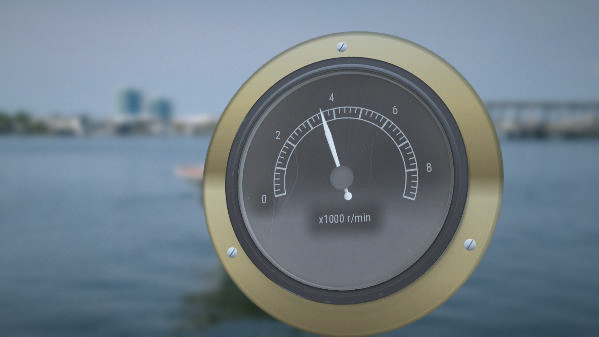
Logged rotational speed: 3600,rpm
